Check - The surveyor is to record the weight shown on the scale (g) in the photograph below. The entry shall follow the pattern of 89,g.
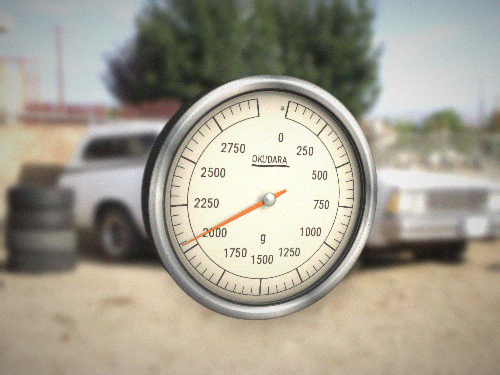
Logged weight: 2050,g
